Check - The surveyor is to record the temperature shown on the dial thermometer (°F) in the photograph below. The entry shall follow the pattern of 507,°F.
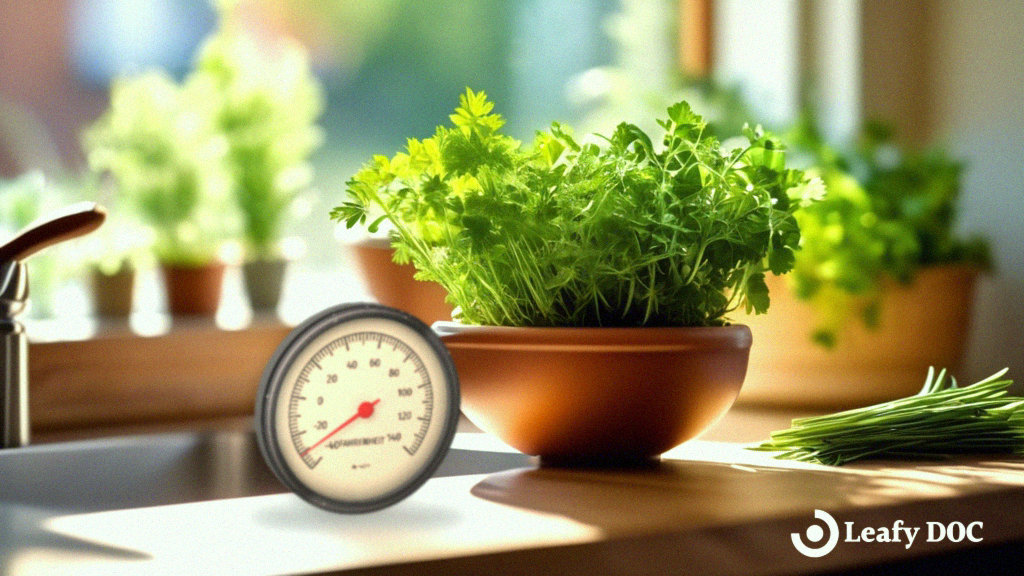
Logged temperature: -30,°F
